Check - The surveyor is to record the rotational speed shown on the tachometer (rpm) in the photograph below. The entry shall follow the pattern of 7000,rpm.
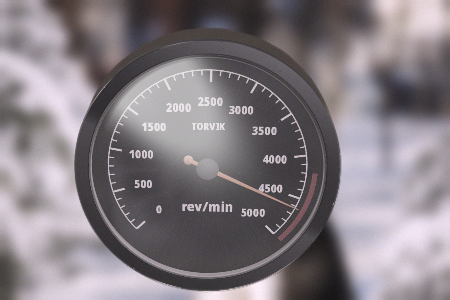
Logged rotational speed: 4600,rpm
